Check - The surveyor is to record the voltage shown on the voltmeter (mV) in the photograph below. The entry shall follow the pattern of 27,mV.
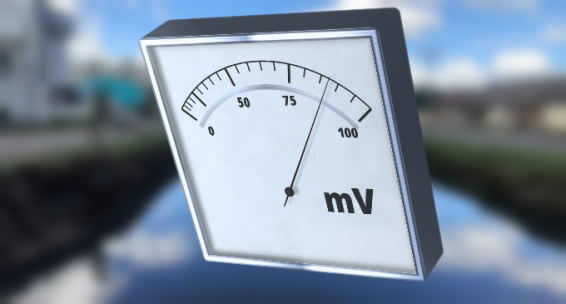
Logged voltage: 87.5,mV
